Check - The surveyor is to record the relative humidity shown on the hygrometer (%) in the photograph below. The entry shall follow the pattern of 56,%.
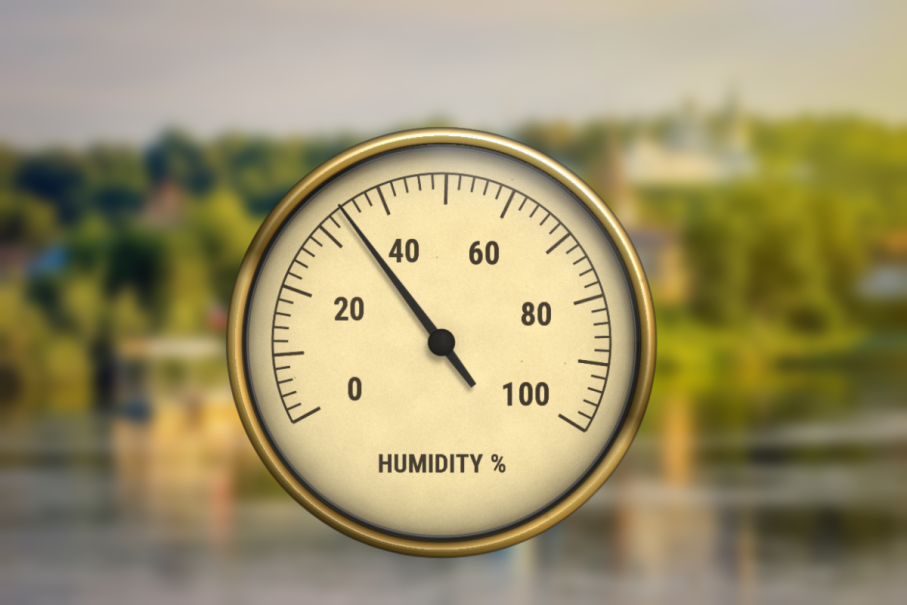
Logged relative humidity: 34,%
